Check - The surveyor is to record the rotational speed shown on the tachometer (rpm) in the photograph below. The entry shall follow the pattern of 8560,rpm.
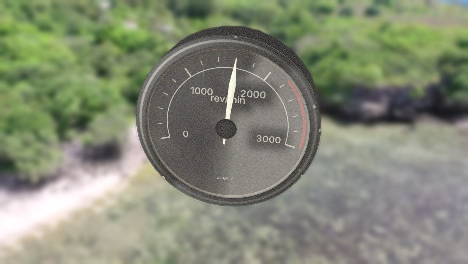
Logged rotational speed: 1600,rpm
